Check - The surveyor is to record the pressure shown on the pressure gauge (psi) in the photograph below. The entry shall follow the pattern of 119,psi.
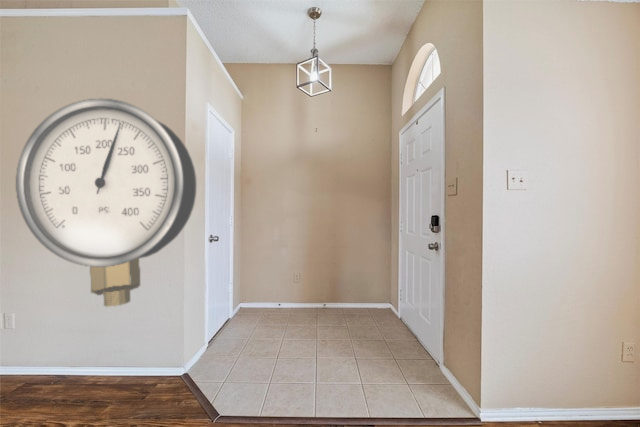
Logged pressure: 225,psi
